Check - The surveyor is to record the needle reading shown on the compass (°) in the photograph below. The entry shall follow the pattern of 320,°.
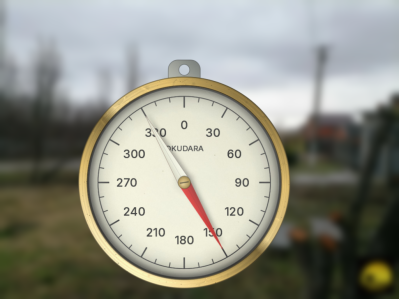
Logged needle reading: 150,°
